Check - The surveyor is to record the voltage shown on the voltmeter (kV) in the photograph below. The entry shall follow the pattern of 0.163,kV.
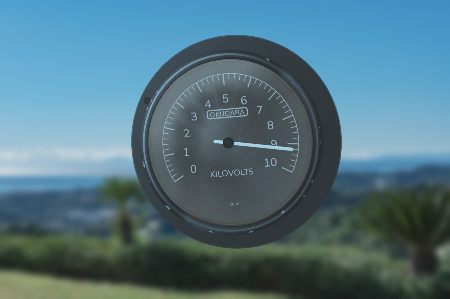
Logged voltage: 9.2,kV
